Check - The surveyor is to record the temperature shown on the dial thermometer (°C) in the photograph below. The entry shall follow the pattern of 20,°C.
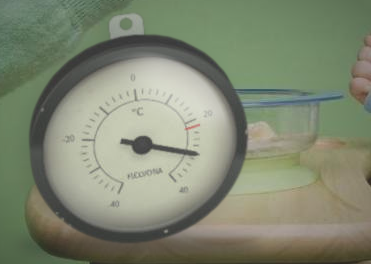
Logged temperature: 30,°C
